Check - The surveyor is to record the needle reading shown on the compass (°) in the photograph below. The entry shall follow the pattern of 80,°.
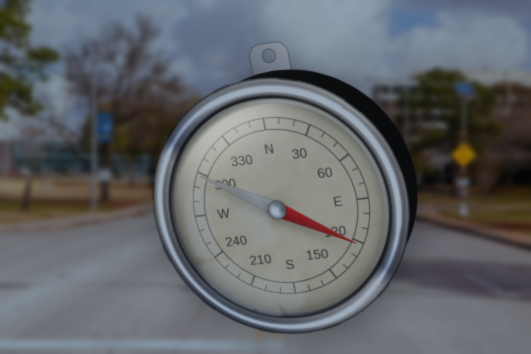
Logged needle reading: 120,°
